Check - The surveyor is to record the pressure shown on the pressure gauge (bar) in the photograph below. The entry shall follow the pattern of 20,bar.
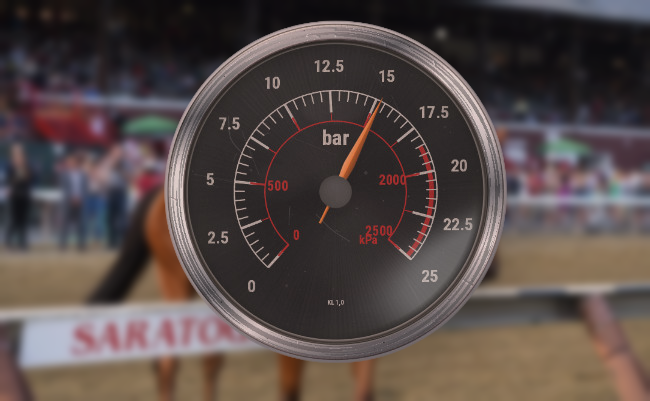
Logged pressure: 15.25,bar
